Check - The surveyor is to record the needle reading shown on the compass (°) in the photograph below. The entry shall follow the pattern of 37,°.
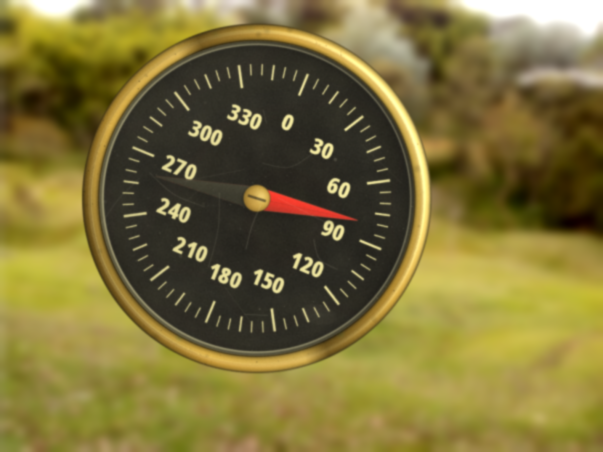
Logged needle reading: 80,°
